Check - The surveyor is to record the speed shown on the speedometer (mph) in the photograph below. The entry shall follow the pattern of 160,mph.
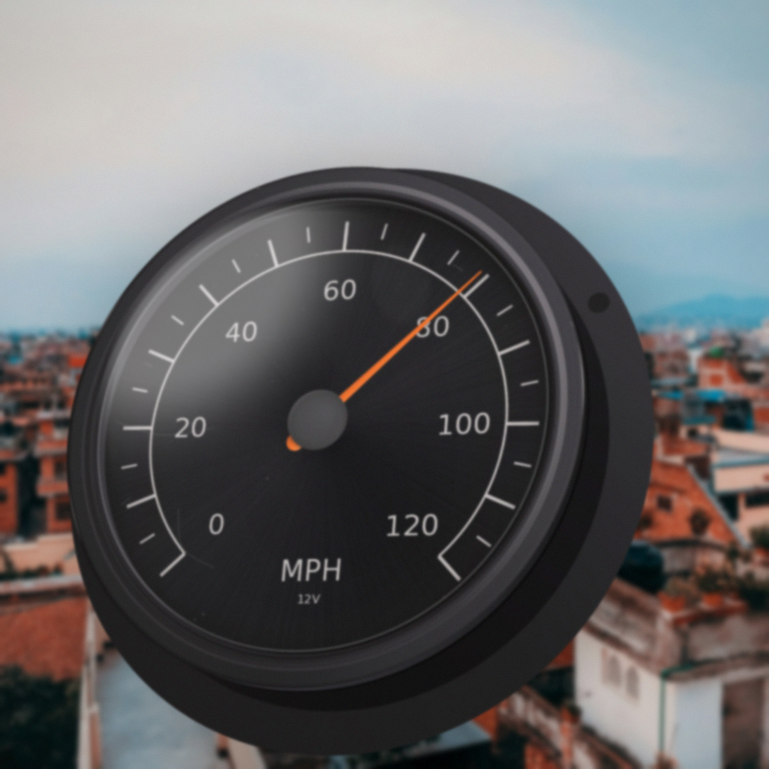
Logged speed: 80,mph
